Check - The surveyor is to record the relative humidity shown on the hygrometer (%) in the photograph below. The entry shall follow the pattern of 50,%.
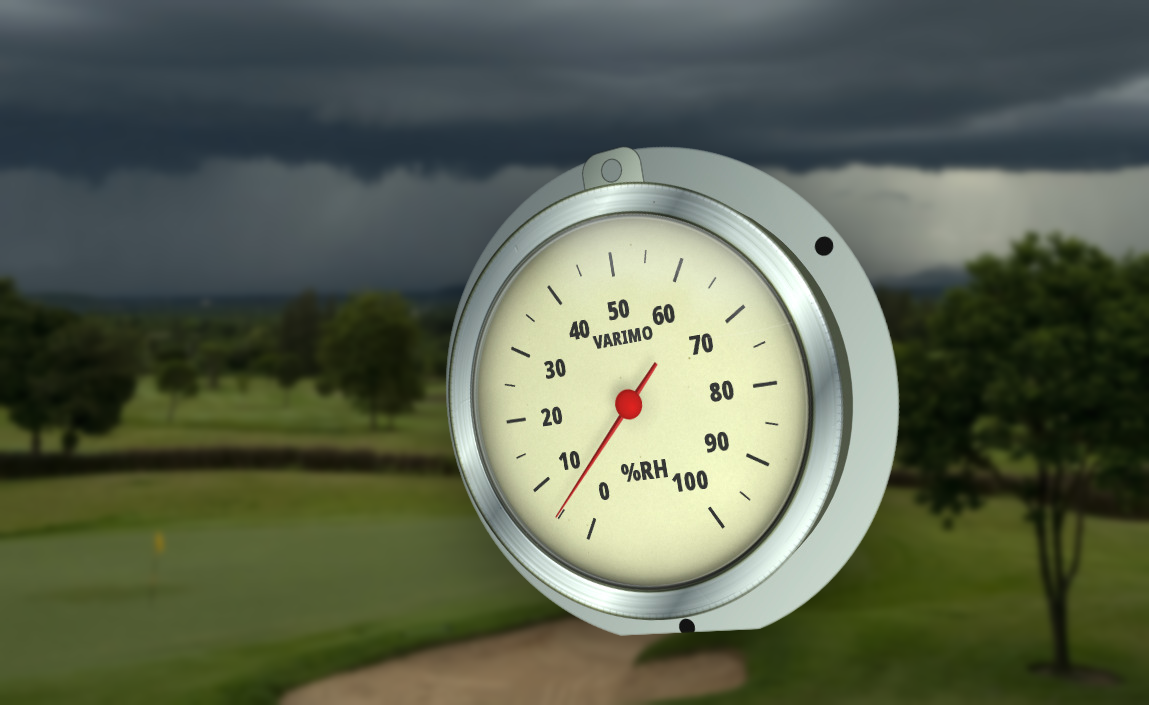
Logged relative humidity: 5,%
